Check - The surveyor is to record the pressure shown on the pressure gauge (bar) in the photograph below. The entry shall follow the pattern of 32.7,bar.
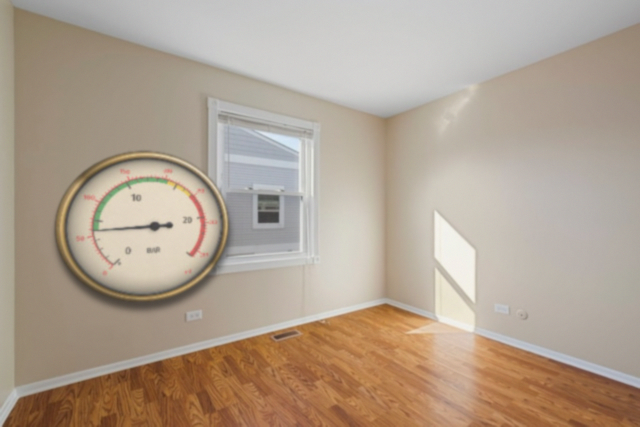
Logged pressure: 4,bar
